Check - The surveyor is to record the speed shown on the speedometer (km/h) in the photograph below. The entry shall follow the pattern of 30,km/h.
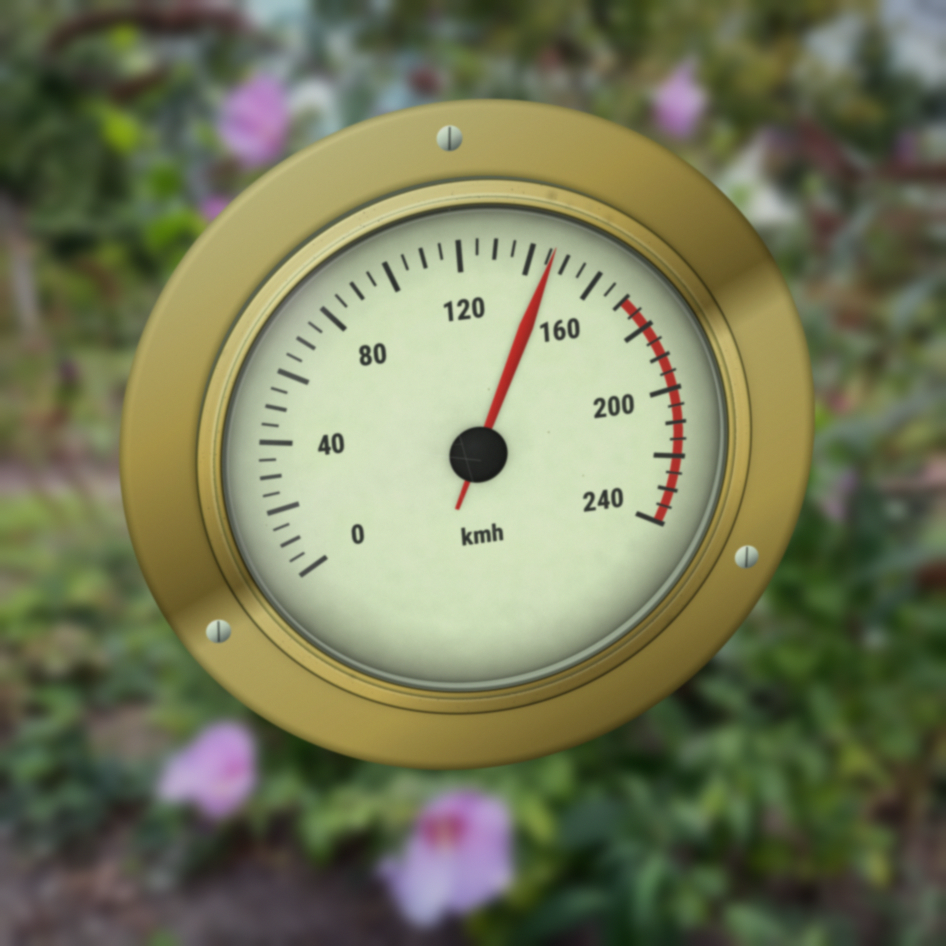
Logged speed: 145,km/h
